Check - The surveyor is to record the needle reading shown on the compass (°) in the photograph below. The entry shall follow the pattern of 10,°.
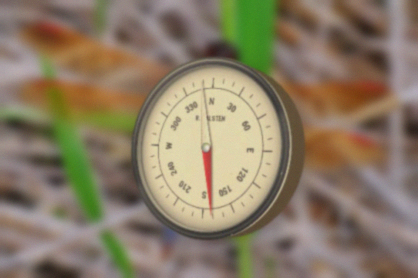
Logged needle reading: 170,°
